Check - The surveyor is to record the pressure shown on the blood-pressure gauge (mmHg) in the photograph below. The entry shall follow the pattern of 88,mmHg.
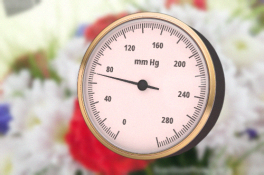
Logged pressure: 70,mmHg
